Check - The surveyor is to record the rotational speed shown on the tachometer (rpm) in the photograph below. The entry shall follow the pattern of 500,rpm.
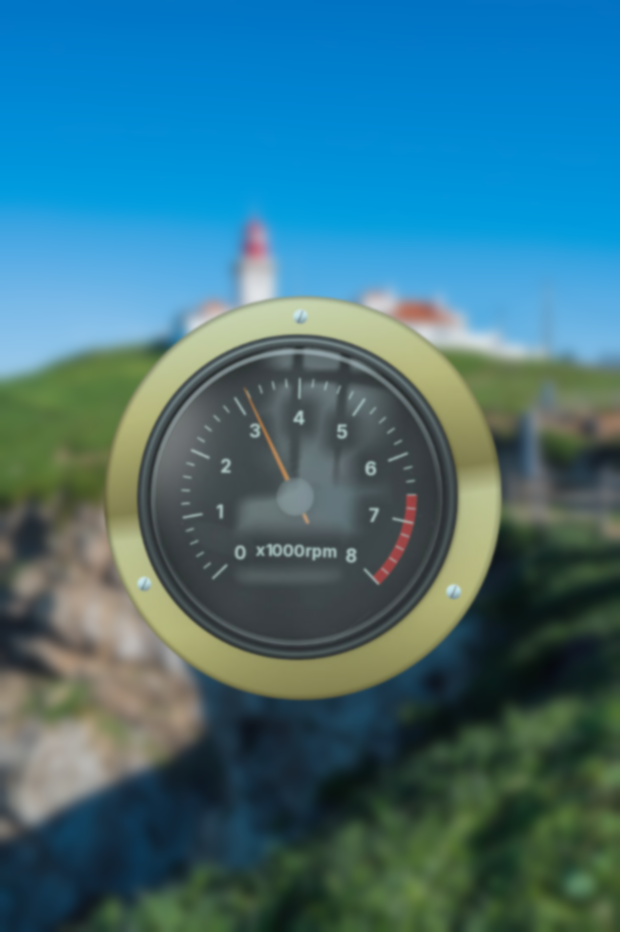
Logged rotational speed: 3200,rpm
